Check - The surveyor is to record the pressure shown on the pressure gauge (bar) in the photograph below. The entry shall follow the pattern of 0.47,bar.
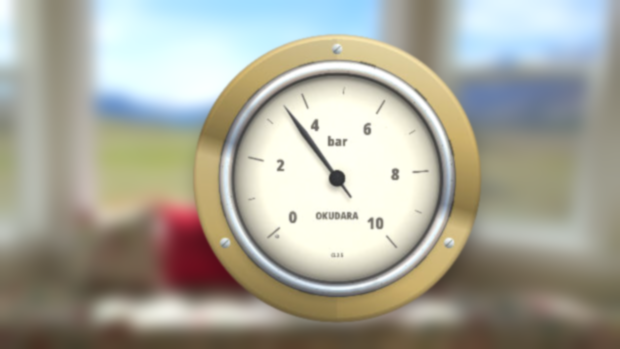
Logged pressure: 3.5,bar
